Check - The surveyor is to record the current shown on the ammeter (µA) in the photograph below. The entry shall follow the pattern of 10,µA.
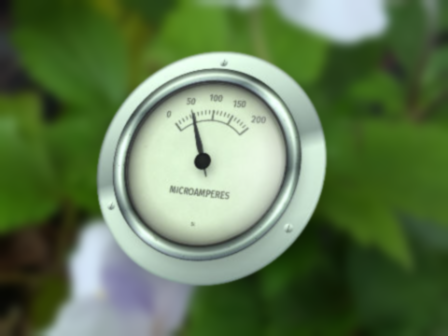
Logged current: 50,µA
